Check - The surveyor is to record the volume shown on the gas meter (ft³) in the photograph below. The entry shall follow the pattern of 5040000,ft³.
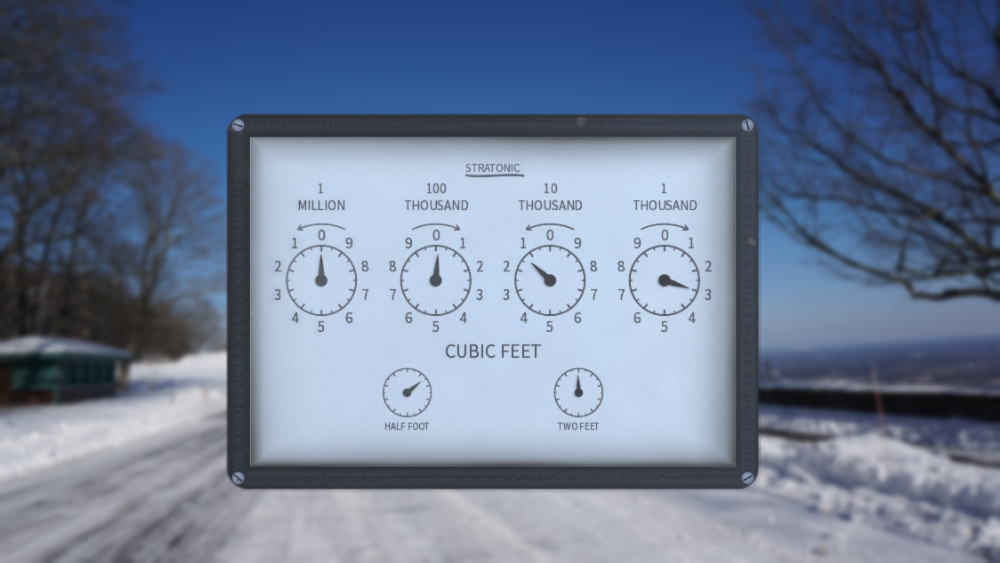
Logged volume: 1300,ft³
